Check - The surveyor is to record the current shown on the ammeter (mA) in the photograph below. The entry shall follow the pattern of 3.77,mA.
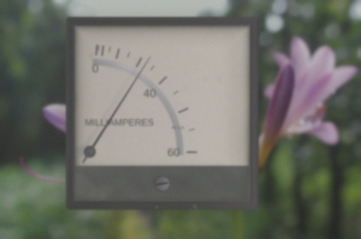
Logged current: 32.5,mA
